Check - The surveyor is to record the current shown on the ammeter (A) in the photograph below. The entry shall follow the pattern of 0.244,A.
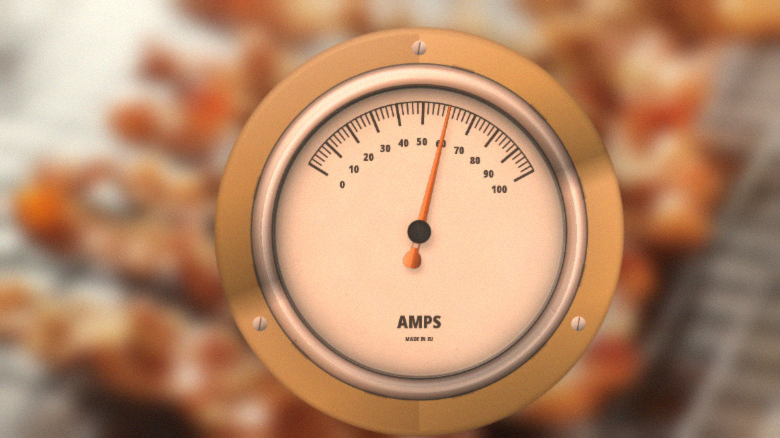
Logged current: 60,A
